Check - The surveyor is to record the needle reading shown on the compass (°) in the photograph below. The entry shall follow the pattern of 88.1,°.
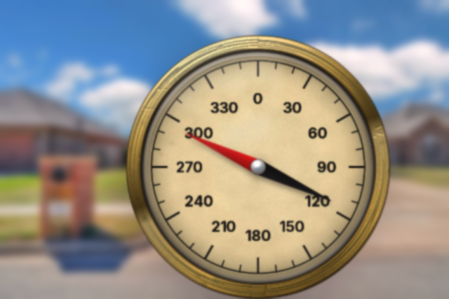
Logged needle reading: 295,°
